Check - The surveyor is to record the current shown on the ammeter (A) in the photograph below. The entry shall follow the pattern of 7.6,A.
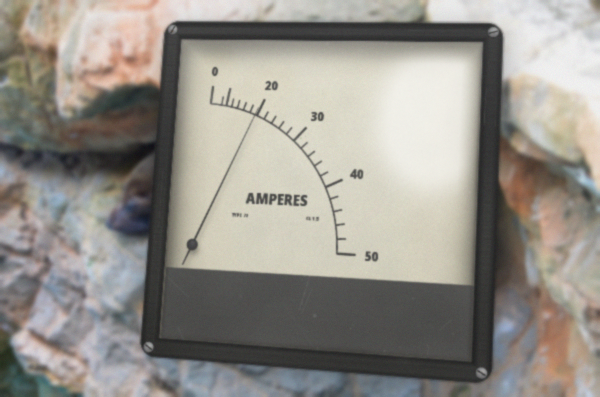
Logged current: 20,A
